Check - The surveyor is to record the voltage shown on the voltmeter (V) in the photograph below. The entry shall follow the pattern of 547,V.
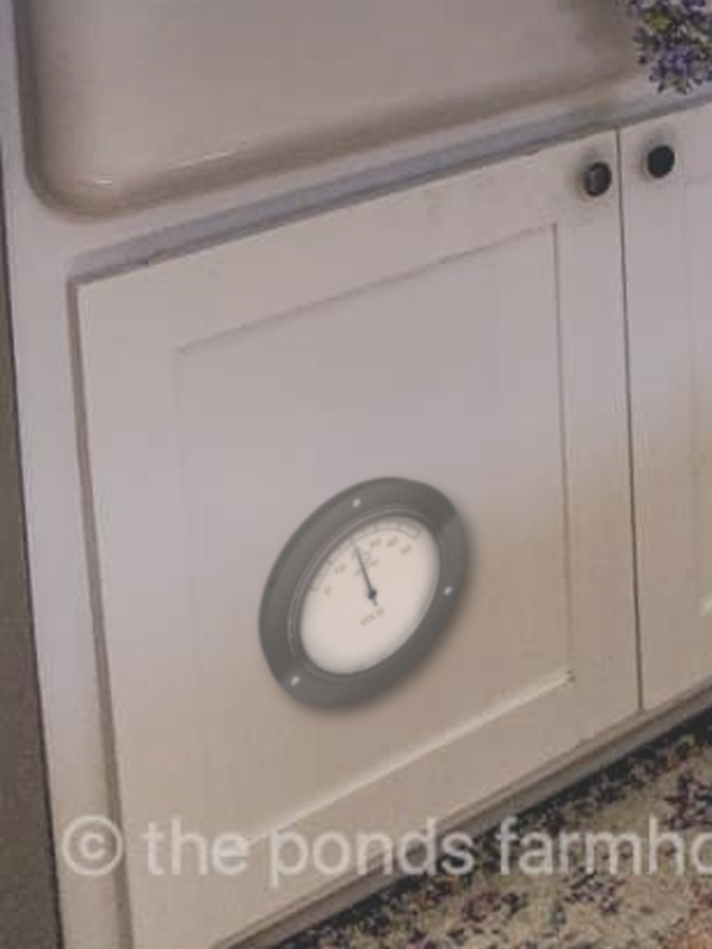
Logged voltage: 20,V
